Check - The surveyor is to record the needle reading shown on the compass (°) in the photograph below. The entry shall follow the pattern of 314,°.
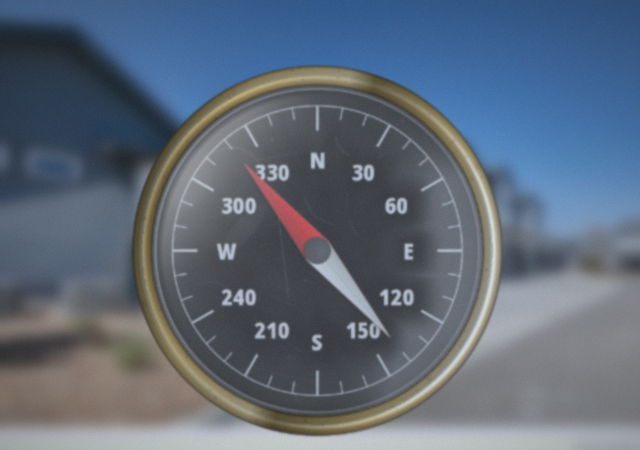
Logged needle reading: 320,°
